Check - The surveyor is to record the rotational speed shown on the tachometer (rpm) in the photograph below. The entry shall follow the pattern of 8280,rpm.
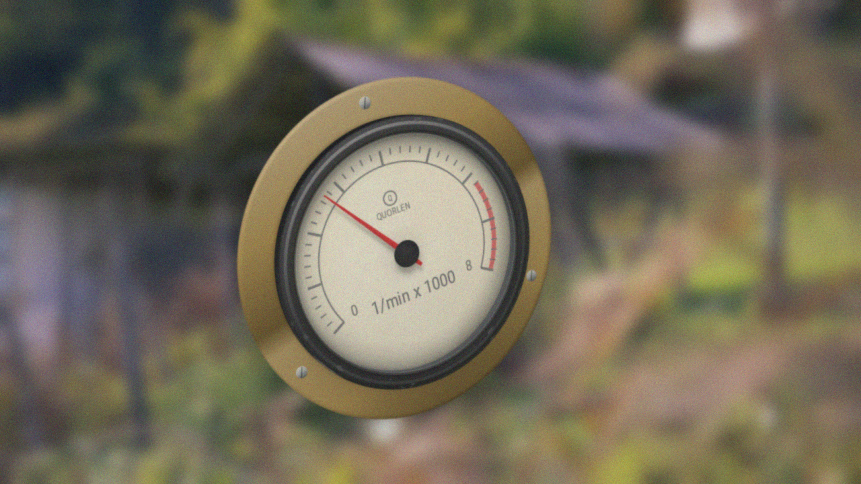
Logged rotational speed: 2700,rpm
